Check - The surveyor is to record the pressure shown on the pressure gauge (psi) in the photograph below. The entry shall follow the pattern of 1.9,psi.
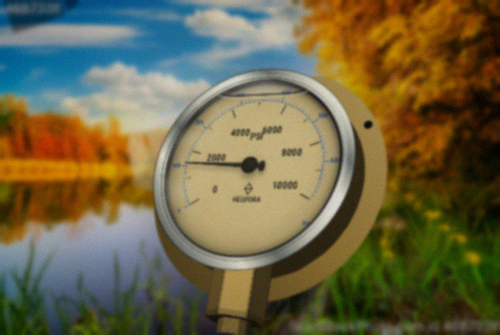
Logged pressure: 1500,psi
